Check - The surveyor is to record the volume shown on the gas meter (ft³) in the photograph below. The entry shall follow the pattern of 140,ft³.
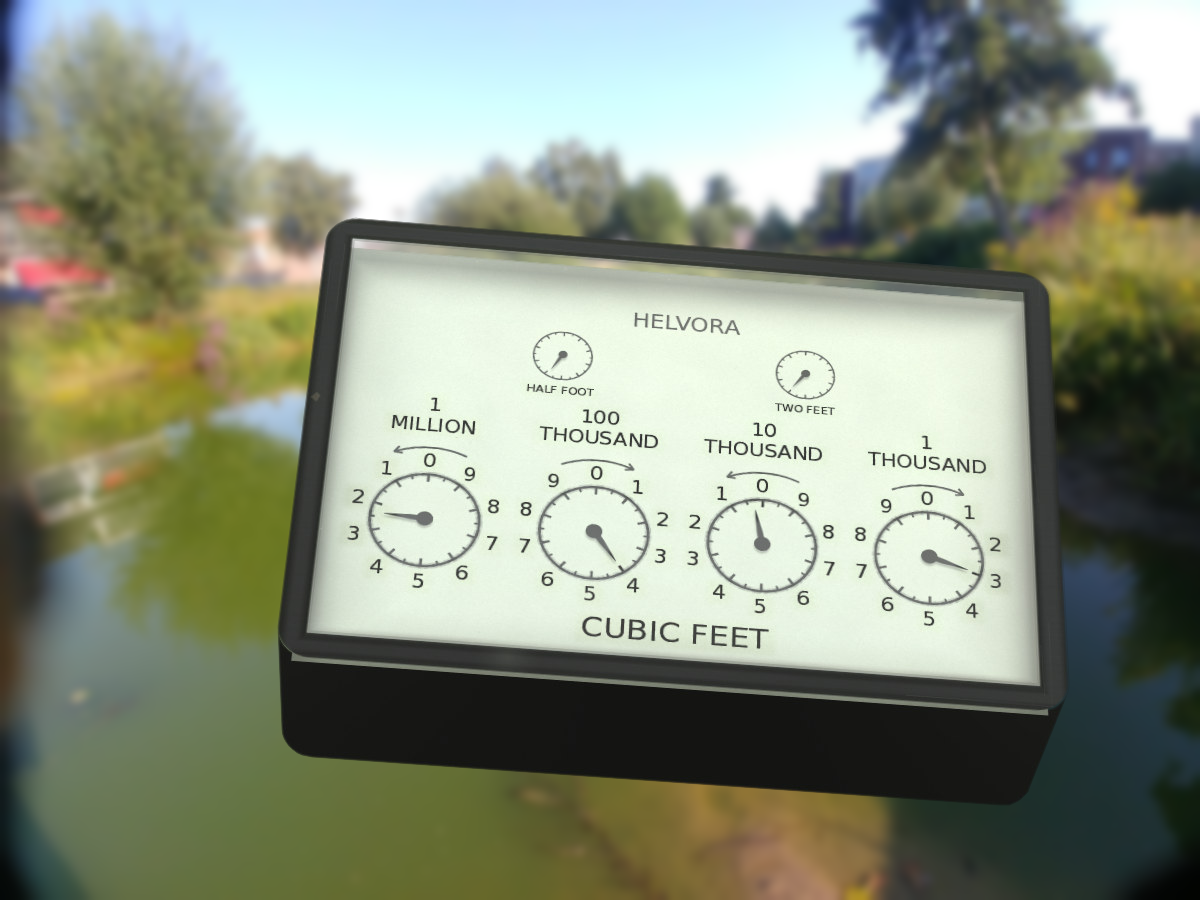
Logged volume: 240300,ft³
